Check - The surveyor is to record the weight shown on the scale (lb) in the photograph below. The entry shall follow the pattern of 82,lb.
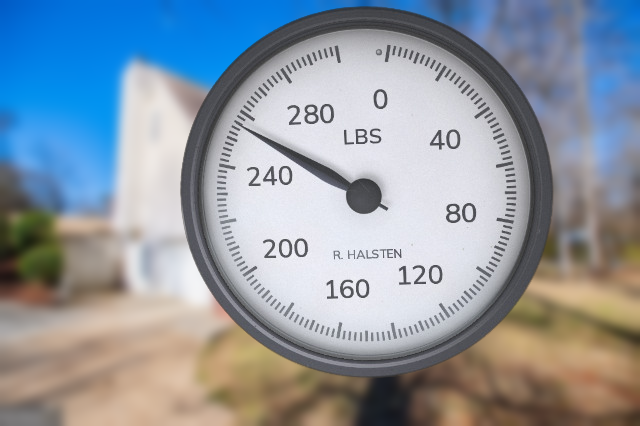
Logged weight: 256,lb
